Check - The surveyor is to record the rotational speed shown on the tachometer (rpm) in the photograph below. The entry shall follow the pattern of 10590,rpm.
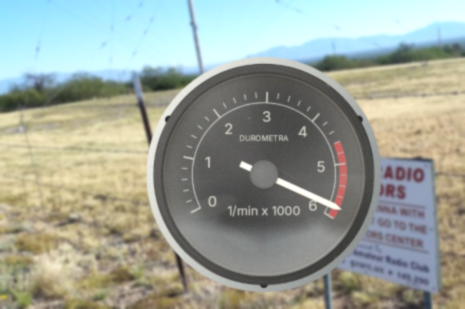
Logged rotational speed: 5800,rpm
